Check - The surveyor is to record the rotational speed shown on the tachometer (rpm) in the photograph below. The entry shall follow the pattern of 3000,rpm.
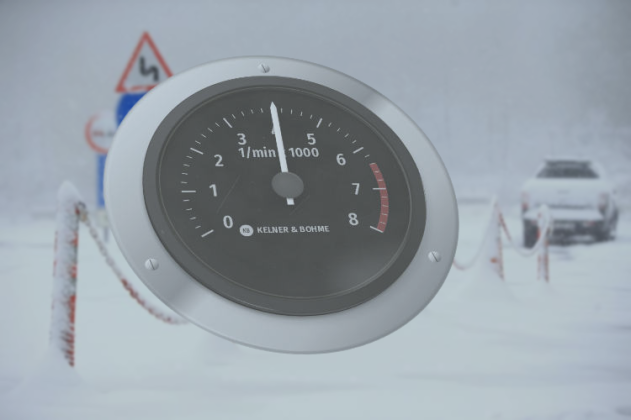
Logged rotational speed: 4000,rpm
